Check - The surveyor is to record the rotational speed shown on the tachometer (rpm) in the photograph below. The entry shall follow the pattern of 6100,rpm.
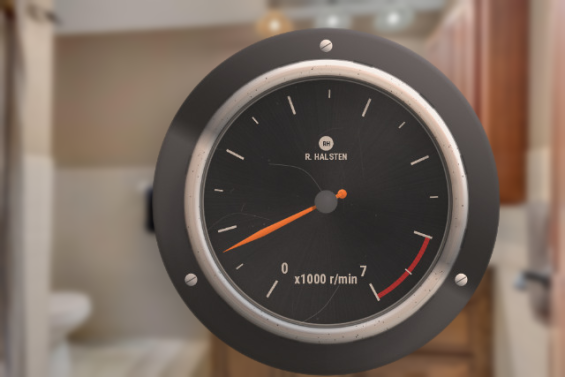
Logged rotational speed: 750,rpm
